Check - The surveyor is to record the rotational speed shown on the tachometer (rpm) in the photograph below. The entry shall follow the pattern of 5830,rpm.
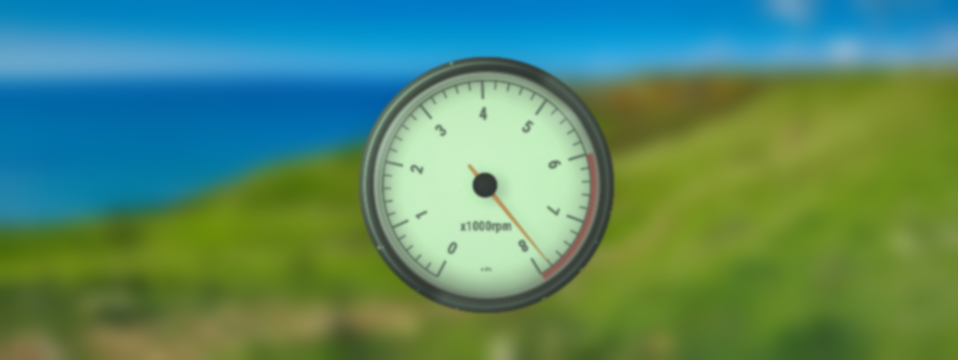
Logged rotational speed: 7800,rpm
